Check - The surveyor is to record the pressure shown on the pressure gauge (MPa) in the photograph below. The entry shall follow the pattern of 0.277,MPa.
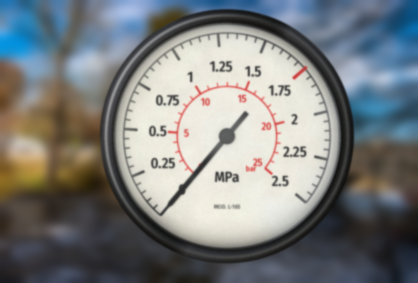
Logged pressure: 0,MPa
